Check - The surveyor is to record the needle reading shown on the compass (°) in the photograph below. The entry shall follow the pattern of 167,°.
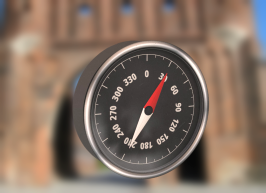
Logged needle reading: 30,°
